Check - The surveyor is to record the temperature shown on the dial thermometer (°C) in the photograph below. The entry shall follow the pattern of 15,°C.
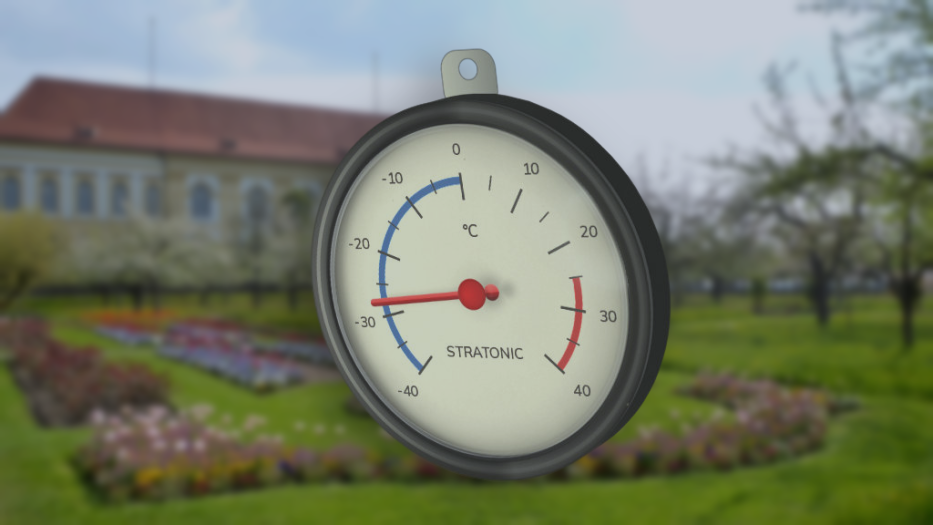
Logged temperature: -27.5,°C
